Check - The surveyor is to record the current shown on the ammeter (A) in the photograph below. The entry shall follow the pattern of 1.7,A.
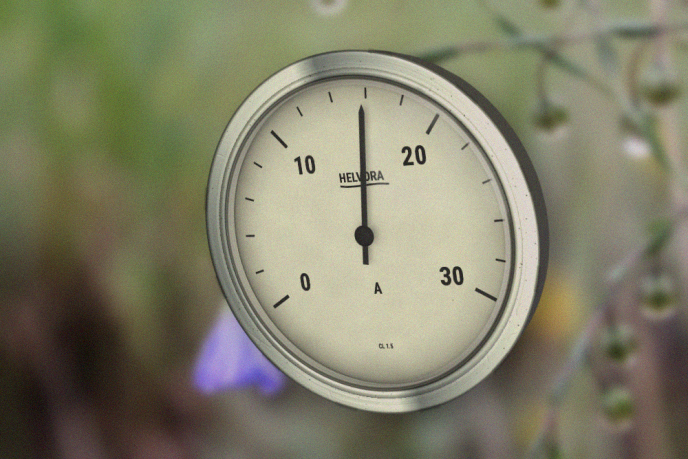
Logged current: 16,A
